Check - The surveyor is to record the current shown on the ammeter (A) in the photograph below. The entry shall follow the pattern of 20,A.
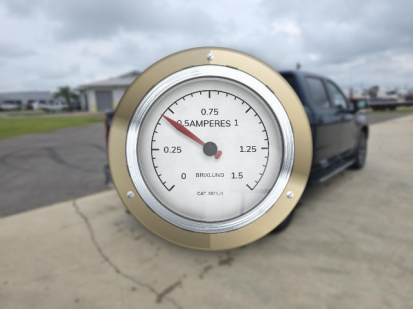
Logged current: 0.45,A
